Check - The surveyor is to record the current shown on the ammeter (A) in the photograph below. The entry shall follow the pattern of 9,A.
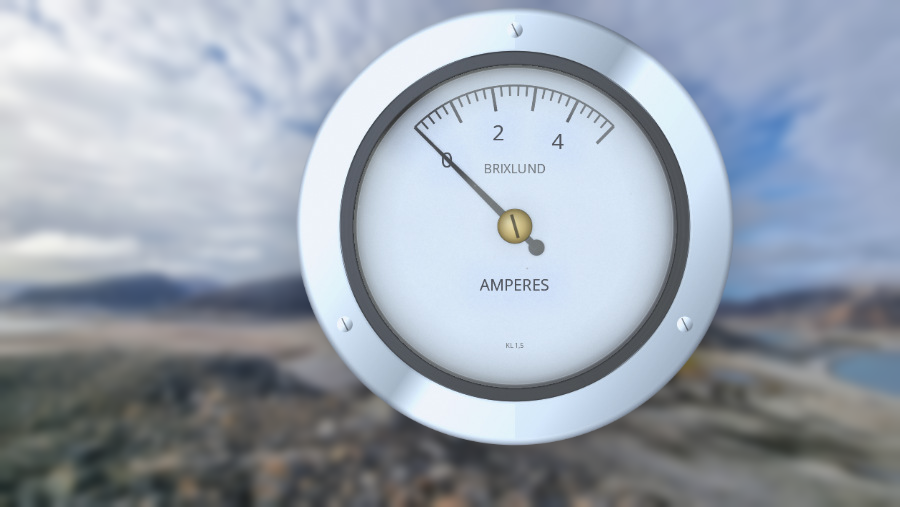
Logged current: 0,A
